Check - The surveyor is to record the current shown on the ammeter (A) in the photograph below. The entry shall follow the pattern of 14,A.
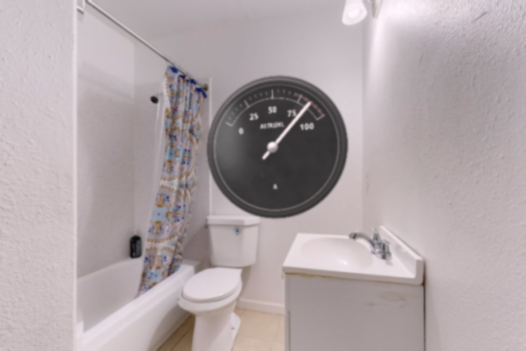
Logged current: 85,A
